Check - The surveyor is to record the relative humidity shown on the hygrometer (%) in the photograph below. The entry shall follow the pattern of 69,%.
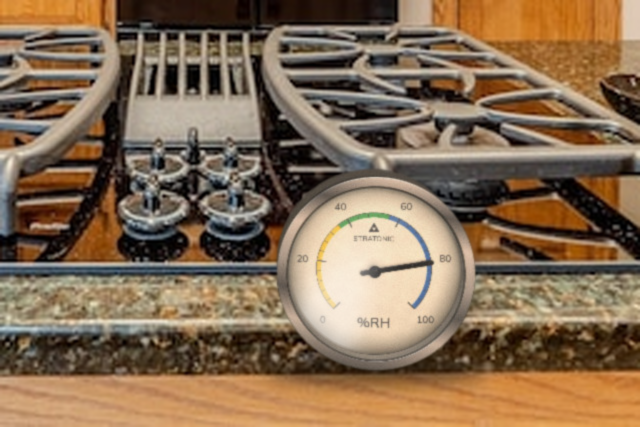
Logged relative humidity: 80,%
